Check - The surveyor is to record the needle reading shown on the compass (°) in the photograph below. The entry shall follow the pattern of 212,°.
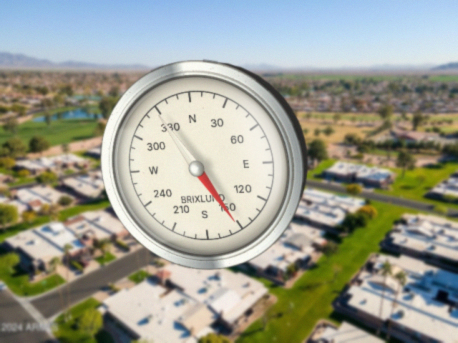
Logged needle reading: 150,°
